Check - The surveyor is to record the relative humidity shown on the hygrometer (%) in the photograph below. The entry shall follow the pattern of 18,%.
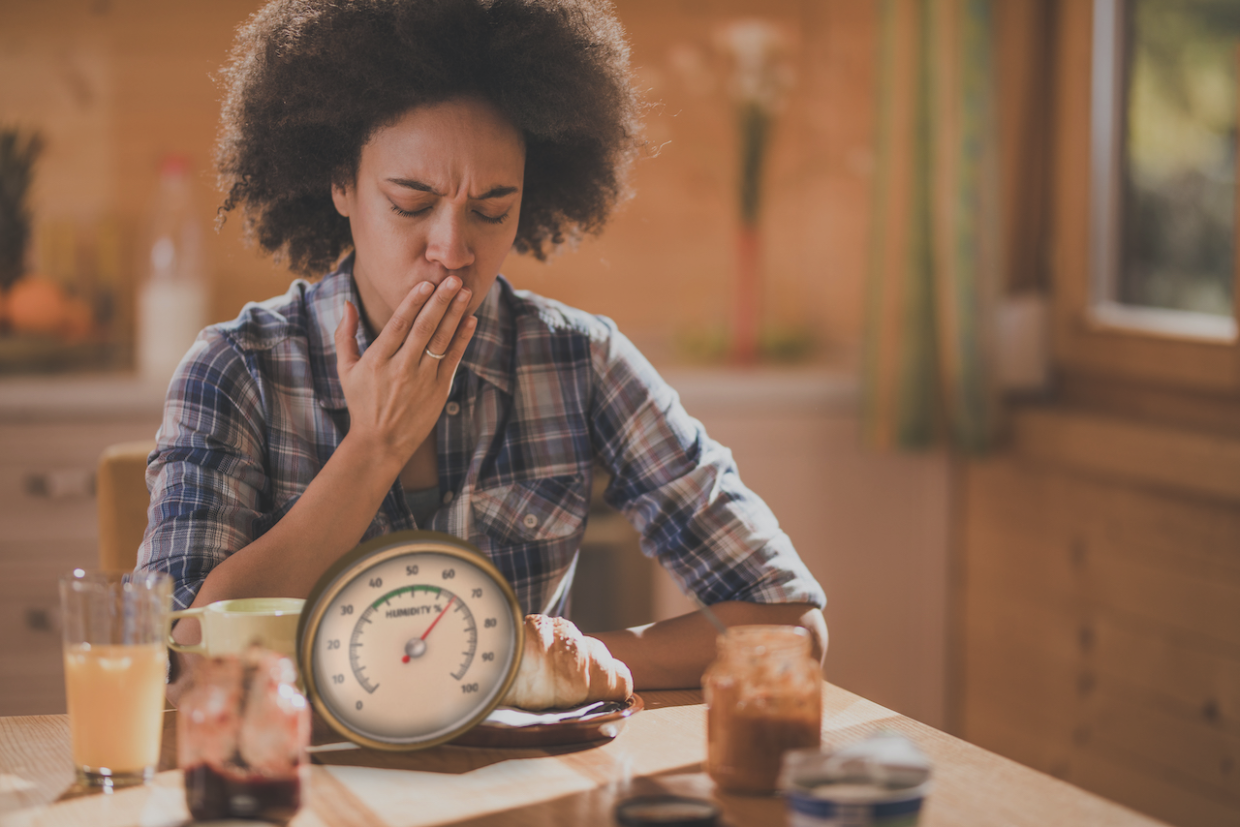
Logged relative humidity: 65,%
